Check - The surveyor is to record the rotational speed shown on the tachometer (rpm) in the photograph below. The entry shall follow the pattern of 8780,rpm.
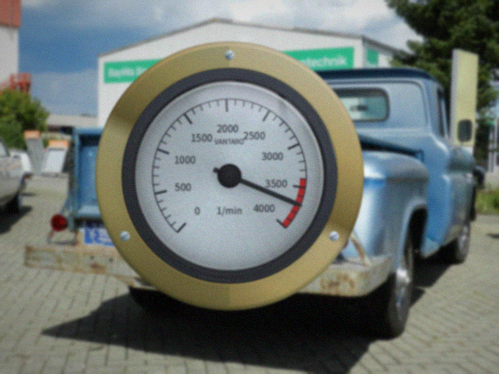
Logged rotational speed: 3700,rpm
